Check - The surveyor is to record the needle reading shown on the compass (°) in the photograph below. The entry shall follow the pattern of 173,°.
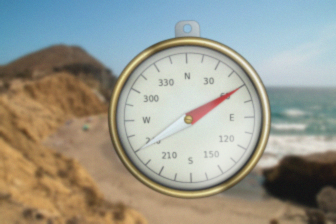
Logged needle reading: 60,°
